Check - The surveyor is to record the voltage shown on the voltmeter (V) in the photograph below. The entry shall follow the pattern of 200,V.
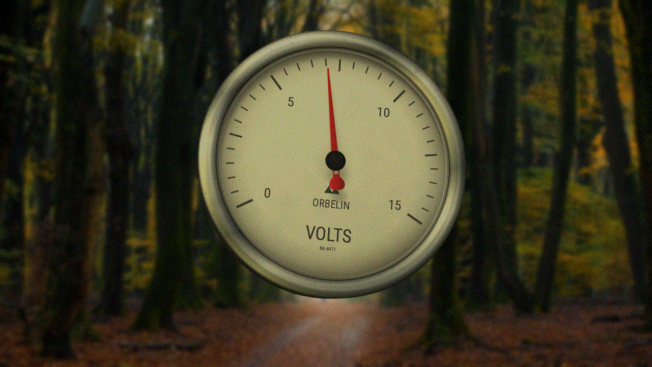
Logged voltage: 7,V
